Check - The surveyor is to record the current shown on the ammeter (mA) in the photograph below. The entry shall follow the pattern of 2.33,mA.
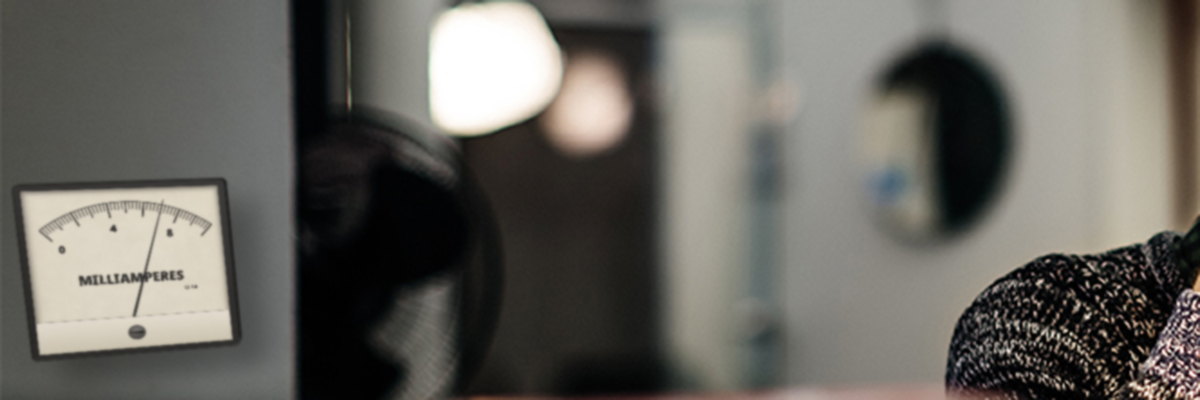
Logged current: 7,mA
